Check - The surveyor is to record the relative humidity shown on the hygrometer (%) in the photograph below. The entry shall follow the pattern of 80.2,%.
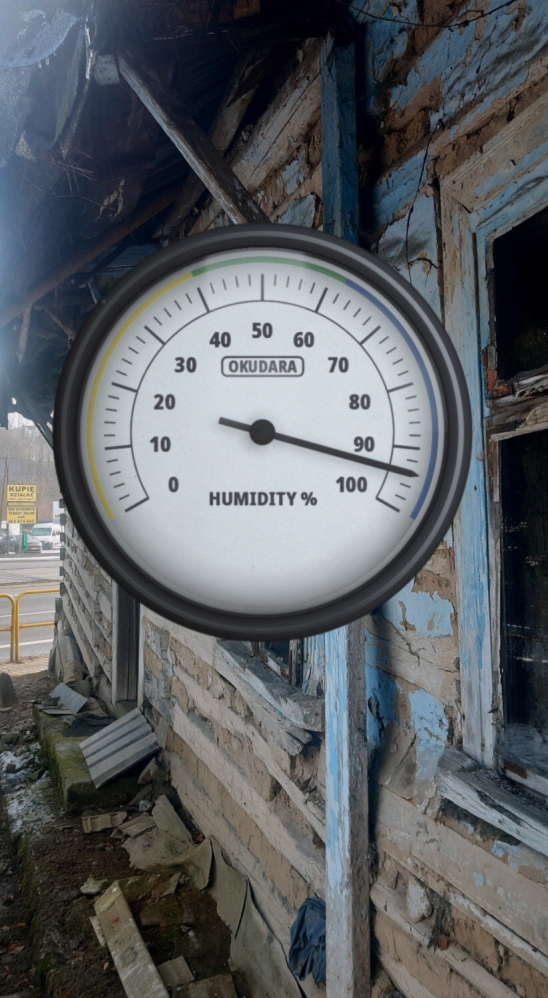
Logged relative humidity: 94,%
